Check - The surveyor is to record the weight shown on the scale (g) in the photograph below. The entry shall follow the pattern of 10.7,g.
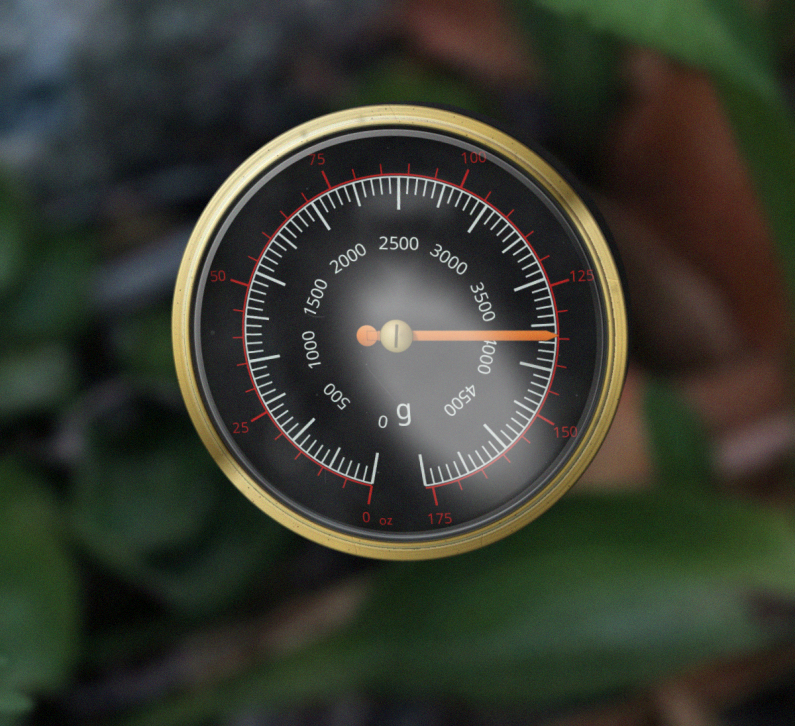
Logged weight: 3800,g
